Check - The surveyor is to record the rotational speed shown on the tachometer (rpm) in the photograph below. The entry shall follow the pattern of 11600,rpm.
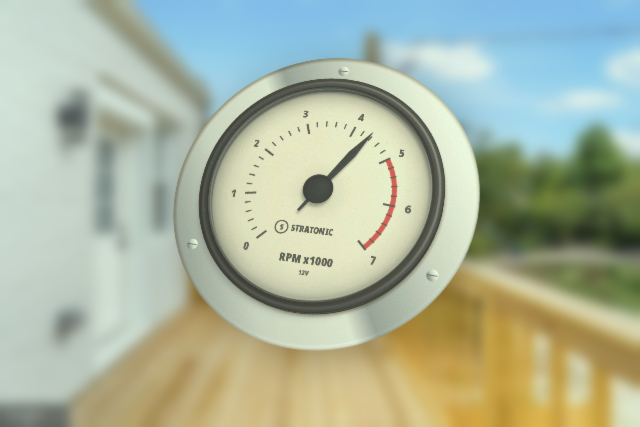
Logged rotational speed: 4400,rpm
